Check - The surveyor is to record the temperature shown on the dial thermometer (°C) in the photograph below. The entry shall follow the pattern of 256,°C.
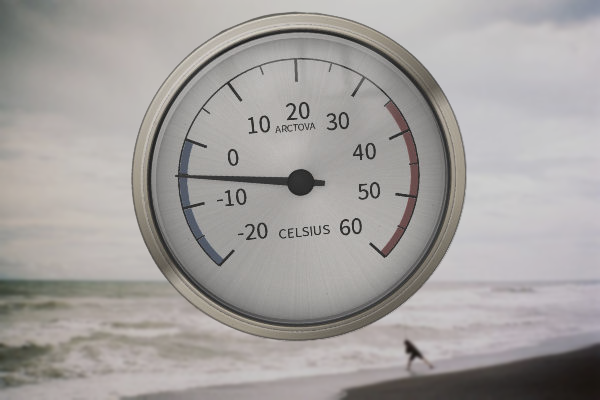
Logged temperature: -5,°C
